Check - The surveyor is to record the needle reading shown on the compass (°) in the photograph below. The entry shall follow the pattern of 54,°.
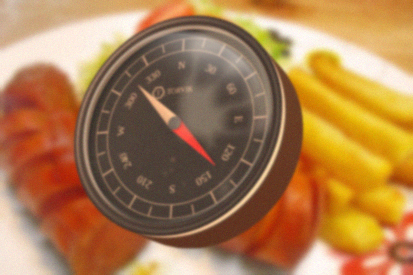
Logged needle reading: 135,°
